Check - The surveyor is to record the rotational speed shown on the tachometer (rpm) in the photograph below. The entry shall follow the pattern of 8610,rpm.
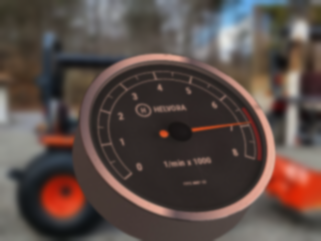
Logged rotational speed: 7000,rpm
